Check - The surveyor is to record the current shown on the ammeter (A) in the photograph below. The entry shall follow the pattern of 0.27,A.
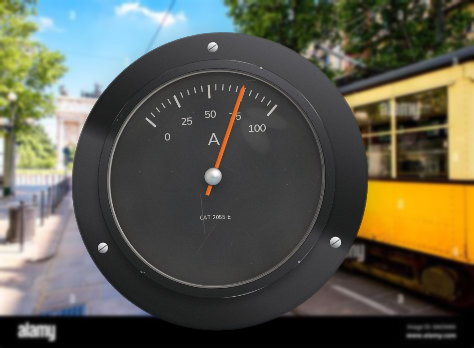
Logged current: 75,A
